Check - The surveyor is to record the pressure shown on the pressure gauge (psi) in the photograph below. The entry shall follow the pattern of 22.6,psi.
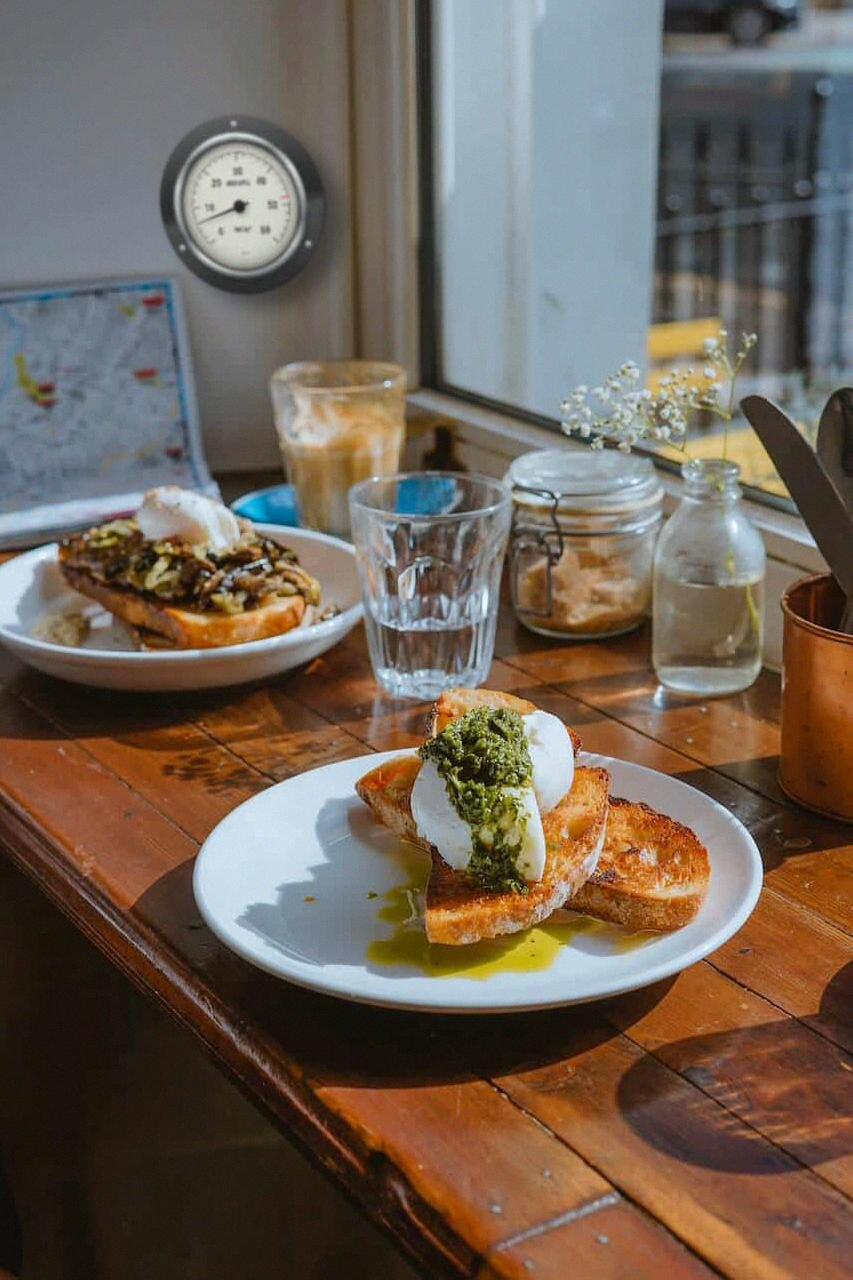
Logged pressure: 6,psi
